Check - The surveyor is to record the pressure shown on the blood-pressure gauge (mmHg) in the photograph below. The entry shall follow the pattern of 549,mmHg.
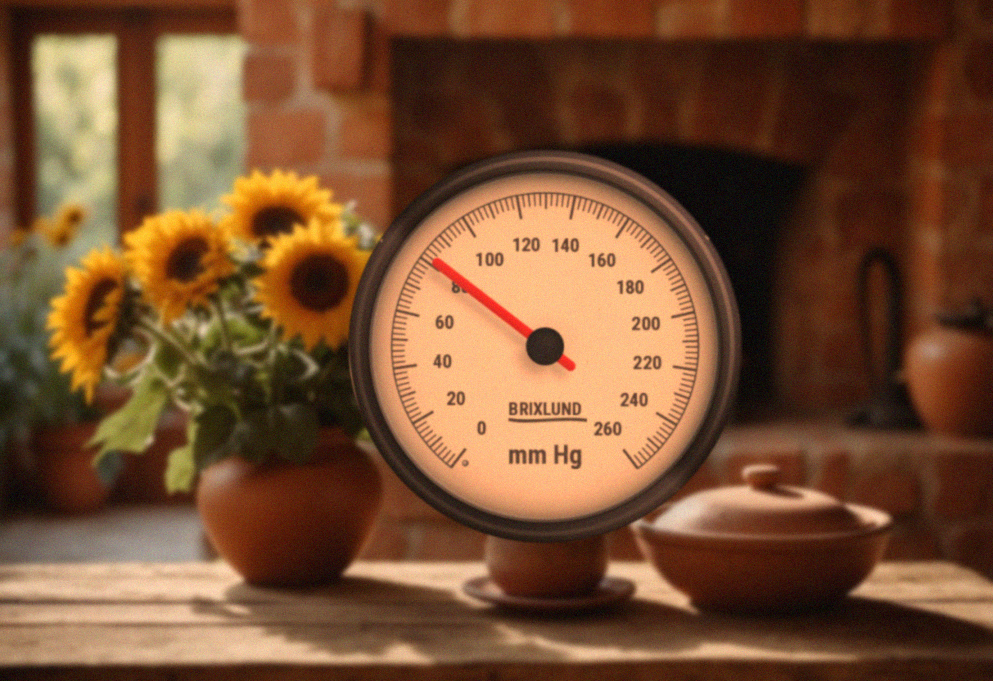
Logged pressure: 82,mmHg
